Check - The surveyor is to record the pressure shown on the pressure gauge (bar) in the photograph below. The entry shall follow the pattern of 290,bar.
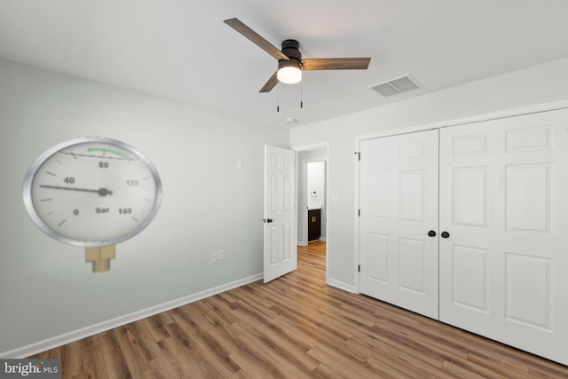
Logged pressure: 30,bar
